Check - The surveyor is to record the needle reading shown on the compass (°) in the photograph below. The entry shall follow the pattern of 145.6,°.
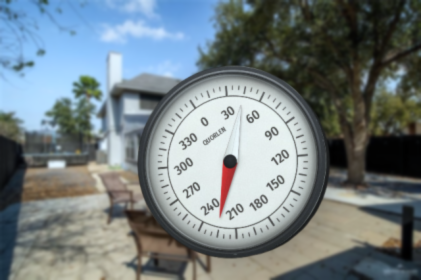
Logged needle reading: 225,°
